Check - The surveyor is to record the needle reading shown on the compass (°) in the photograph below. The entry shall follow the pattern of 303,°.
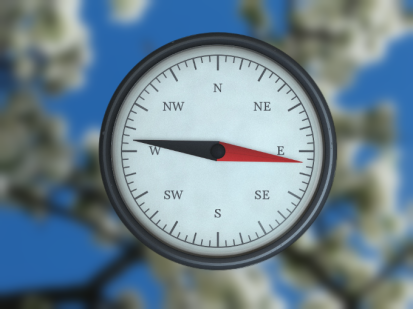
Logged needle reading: 97.5,°
